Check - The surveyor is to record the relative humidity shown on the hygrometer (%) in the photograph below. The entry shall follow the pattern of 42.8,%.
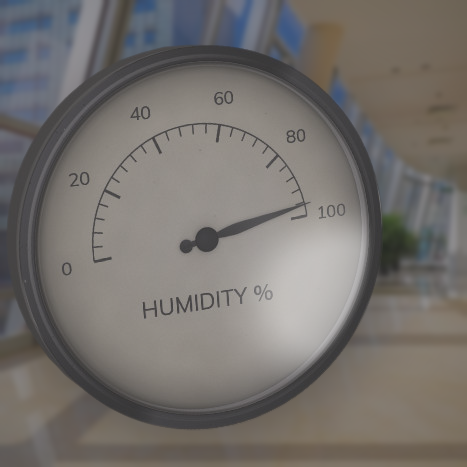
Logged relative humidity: 96,%
